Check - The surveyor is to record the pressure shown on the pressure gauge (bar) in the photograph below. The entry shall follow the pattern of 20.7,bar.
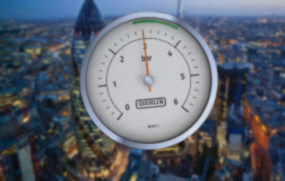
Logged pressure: 3,bar
